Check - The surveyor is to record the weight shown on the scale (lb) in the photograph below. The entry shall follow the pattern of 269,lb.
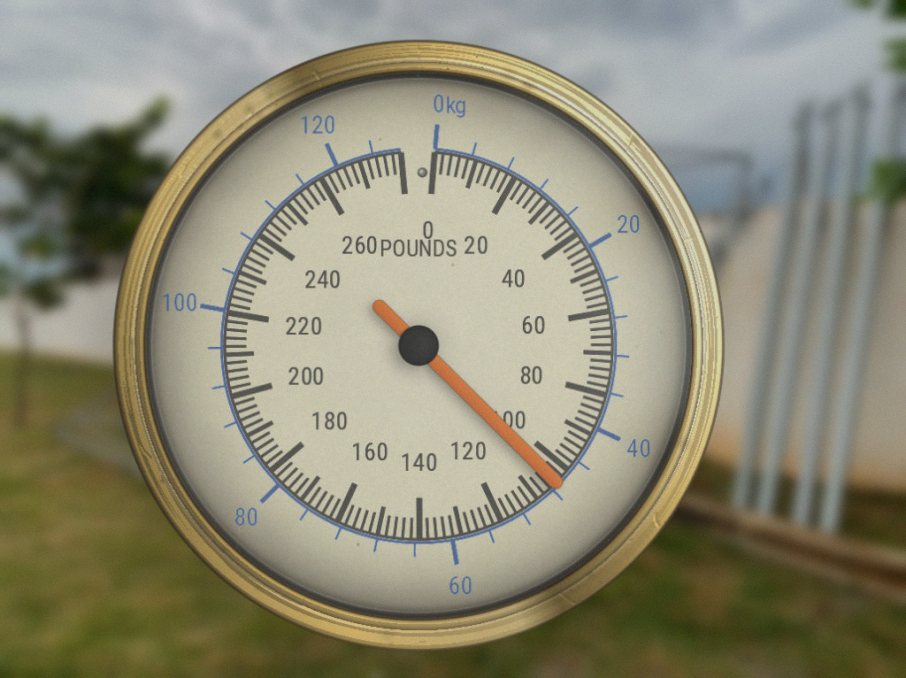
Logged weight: 104,lb
